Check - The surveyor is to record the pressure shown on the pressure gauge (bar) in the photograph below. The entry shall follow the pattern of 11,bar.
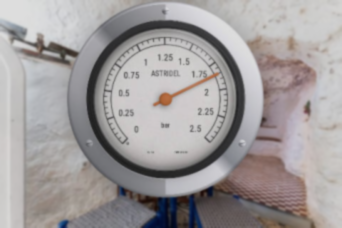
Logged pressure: 1.85,bar
